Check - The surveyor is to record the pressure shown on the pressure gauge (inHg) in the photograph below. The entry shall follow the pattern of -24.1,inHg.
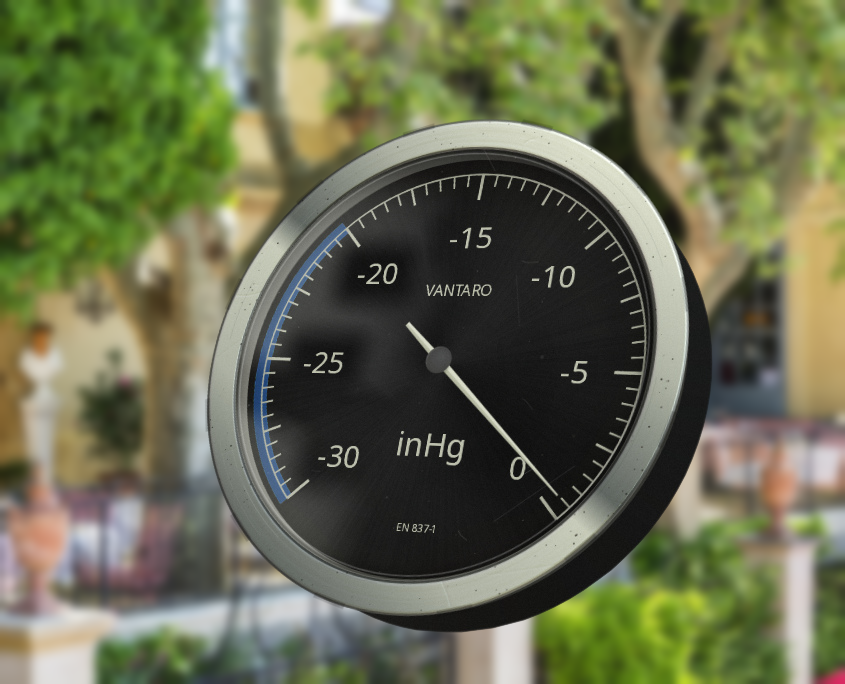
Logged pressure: -0.5,inHg
